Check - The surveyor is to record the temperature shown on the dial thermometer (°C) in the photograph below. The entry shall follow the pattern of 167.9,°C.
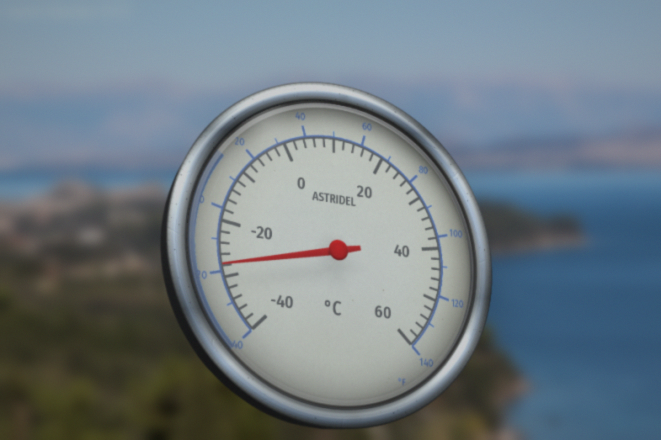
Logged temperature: -28,°C
